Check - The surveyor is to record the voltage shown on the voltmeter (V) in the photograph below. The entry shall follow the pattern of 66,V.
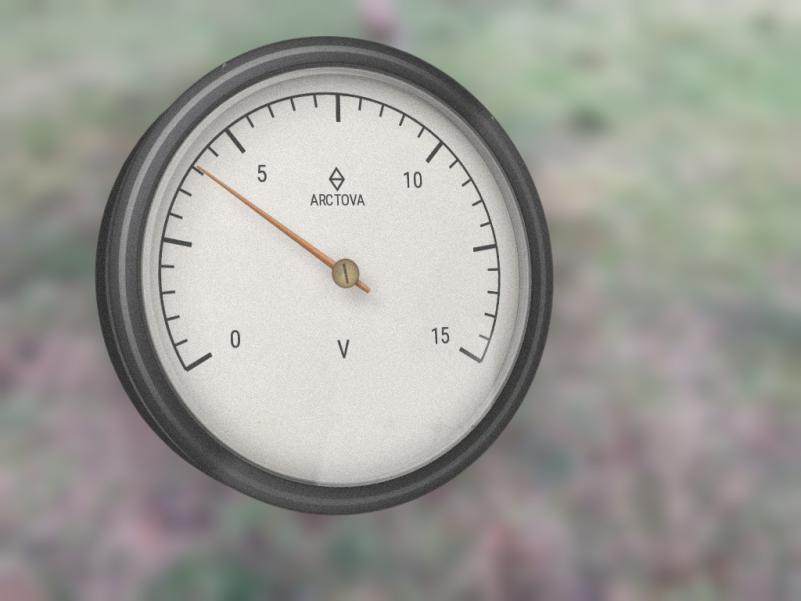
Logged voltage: 4,V
